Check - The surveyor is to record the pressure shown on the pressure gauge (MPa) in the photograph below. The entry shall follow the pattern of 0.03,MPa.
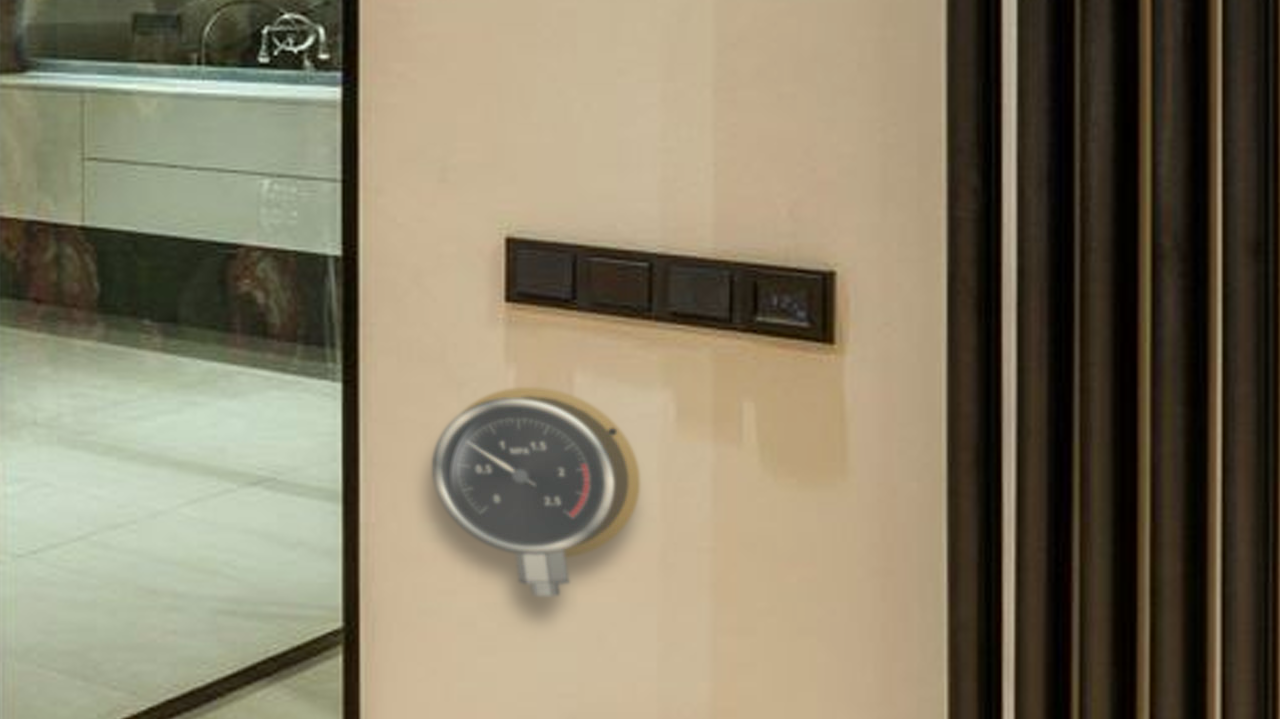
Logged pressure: 0.75,MPa
